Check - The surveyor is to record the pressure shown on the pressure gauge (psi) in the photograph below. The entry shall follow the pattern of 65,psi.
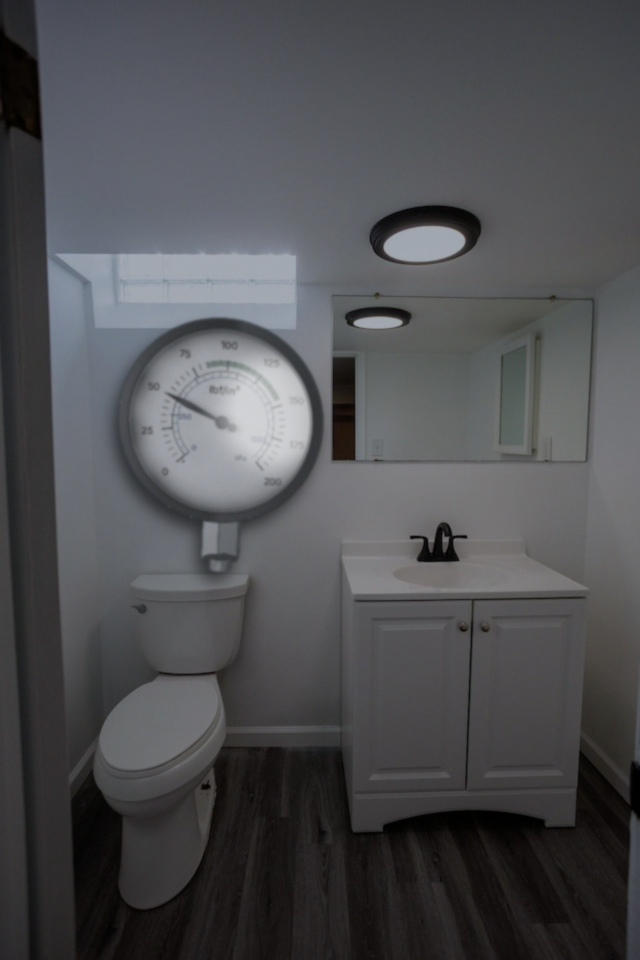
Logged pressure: 50,psi
